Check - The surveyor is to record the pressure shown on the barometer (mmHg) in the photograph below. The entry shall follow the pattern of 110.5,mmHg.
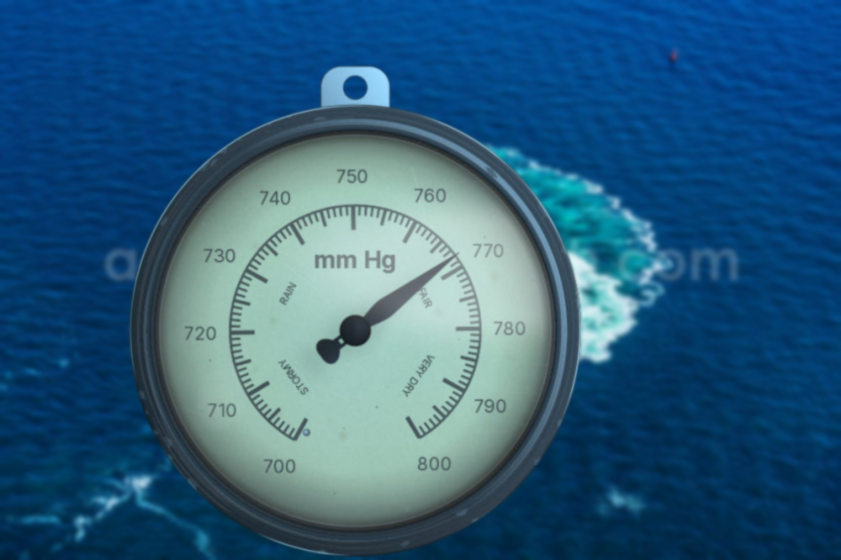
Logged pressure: 768,mmHg
